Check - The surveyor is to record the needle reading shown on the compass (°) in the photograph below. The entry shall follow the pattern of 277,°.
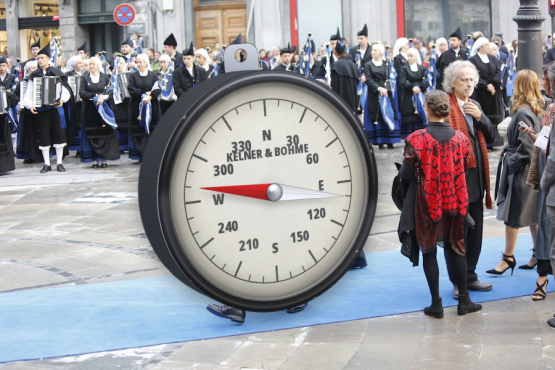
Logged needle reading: 280,°
